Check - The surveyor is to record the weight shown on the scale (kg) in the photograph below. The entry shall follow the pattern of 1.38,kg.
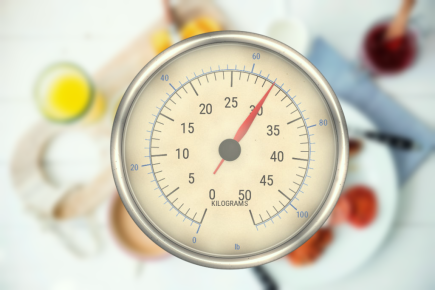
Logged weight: 30,kg
